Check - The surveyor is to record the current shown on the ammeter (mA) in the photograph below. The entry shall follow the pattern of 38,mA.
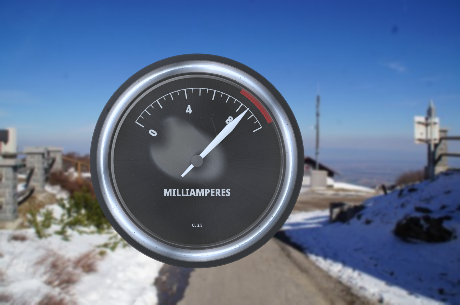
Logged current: 8.5,mA
